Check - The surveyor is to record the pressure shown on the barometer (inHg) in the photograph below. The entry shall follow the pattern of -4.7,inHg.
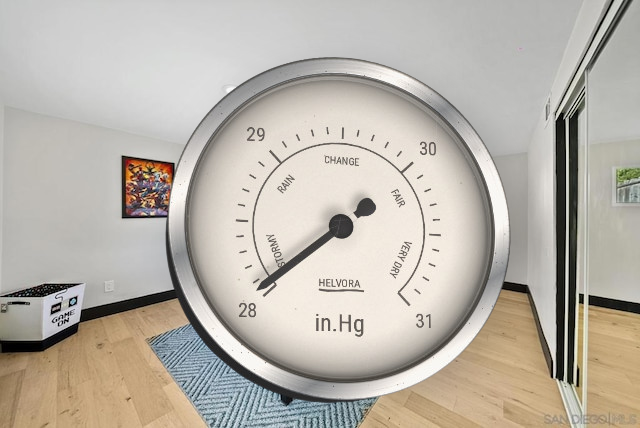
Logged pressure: 28.05,inHg
